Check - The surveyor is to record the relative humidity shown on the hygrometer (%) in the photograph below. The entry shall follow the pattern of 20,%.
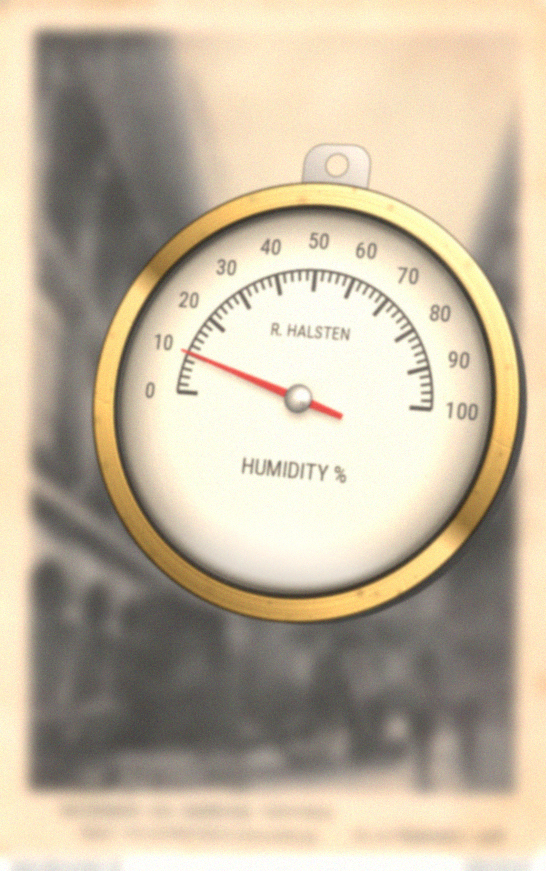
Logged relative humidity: 10,%
